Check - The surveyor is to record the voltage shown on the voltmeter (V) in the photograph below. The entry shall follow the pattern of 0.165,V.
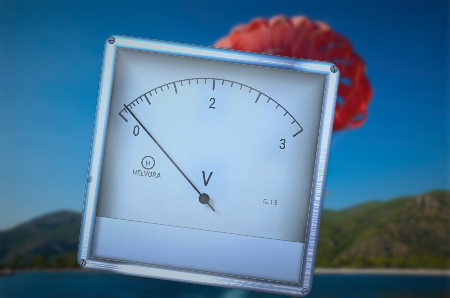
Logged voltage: 0.5,V
